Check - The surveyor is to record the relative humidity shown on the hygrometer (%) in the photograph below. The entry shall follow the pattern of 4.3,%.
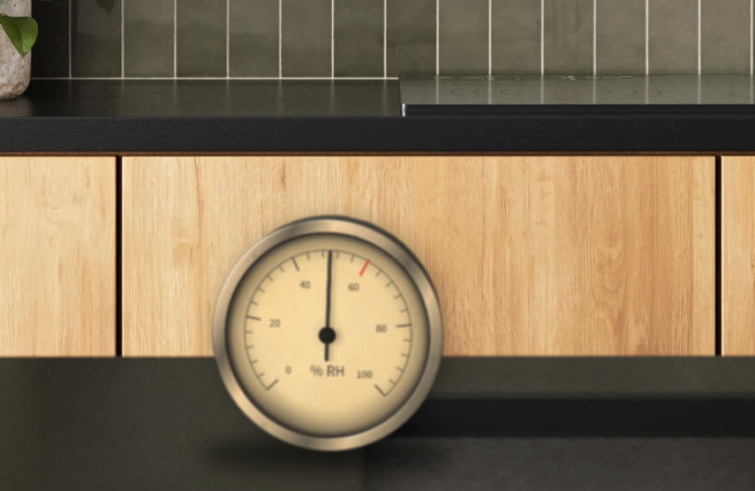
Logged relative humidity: 50,%
